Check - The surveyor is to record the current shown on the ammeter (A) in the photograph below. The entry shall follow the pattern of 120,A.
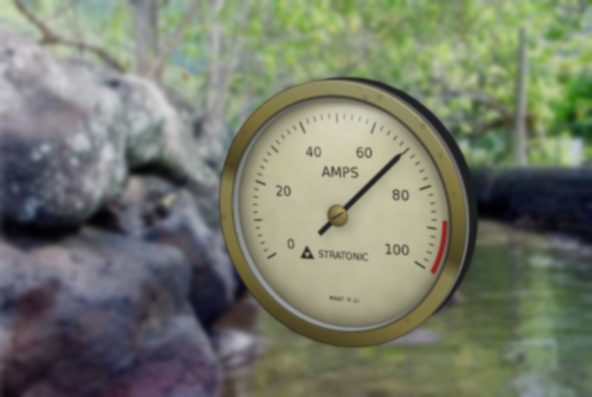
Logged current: 70,A
